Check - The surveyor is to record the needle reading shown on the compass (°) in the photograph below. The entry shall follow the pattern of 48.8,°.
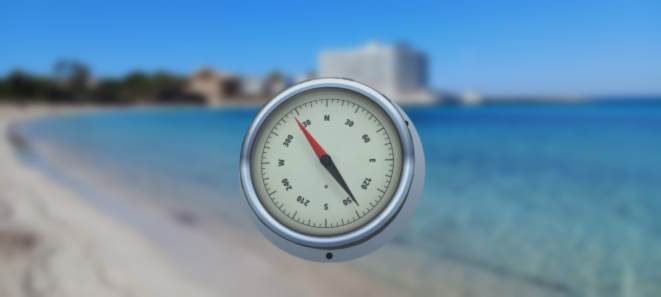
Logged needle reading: 325,°
